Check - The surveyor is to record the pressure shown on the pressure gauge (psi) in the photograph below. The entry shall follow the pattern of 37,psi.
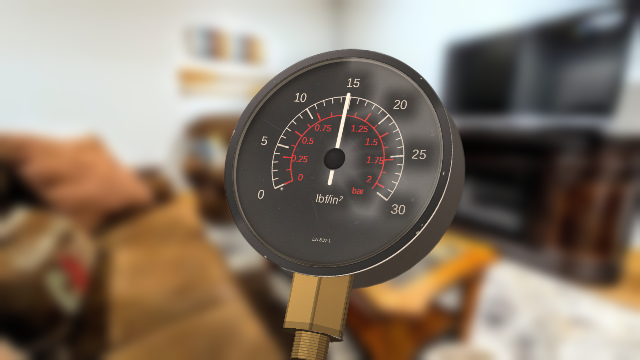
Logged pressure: 15,psi
